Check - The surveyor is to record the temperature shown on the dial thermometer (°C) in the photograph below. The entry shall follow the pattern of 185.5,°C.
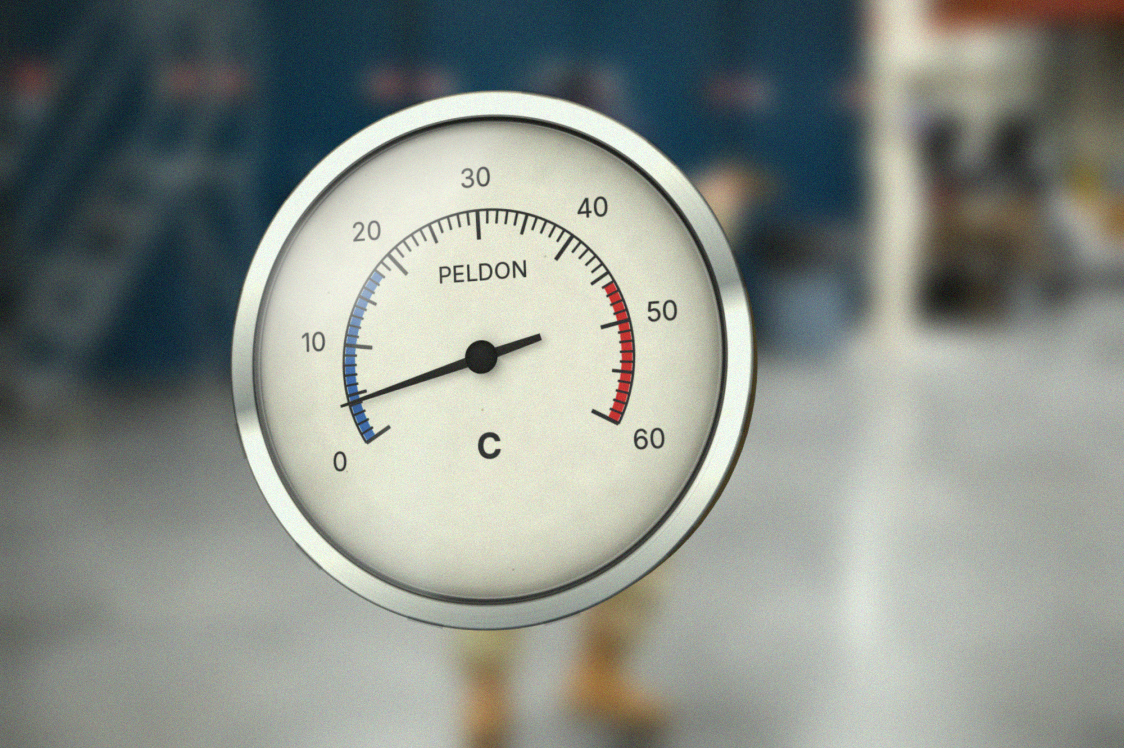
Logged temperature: 4,°C
